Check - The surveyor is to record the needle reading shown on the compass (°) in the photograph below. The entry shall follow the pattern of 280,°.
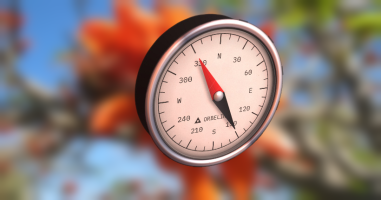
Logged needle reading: 330,°
